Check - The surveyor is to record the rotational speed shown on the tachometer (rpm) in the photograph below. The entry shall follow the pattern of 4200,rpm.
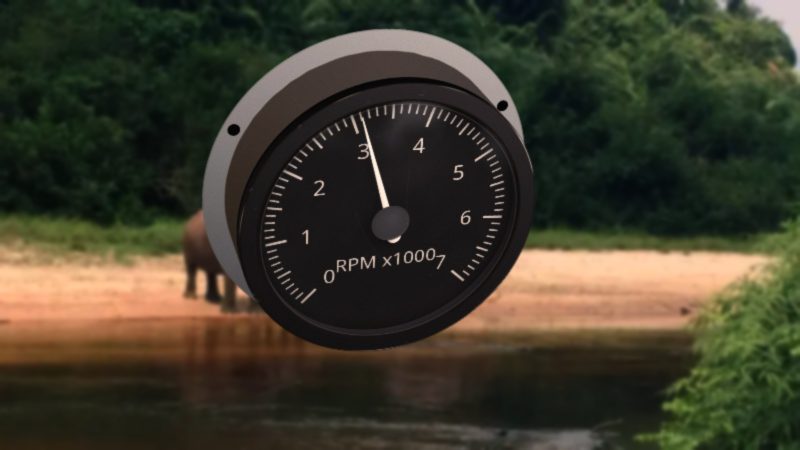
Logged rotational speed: 3100,rpm
